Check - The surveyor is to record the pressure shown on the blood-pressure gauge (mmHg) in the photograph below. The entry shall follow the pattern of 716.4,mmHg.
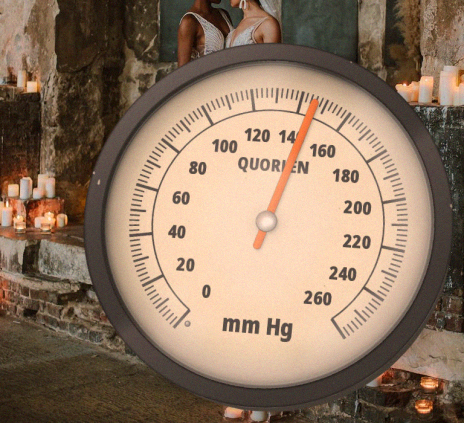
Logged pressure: 146,mmHg
